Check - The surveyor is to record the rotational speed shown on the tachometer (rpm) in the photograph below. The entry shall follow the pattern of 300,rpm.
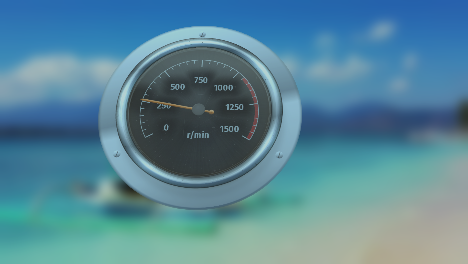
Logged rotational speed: 250,rpm
